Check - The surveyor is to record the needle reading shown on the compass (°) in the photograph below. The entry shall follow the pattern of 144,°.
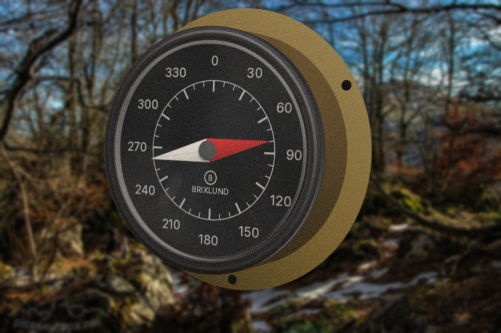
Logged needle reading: 80,°
